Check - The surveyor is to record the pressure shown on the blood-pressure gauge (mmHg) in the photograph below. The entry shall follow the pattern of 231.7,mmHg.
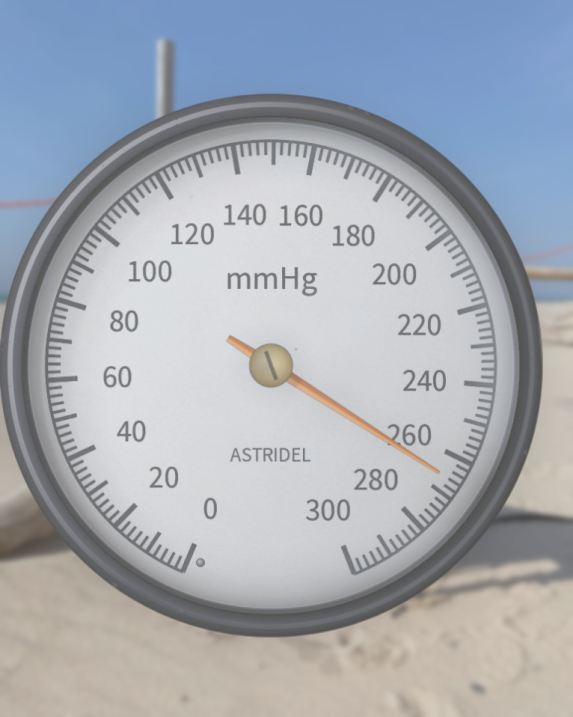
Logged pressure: 266,mmHg
